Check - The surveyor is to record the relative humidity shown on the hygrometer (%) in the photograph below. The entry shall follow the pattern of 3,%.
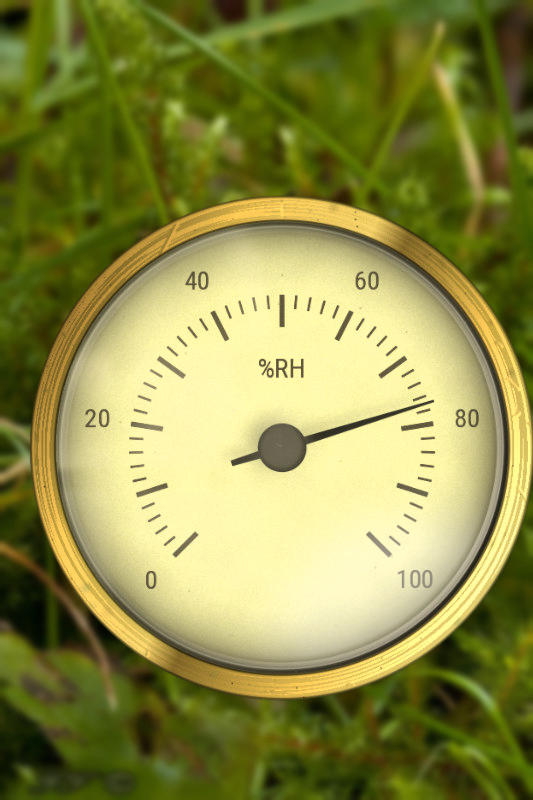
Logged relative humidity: 77,%
